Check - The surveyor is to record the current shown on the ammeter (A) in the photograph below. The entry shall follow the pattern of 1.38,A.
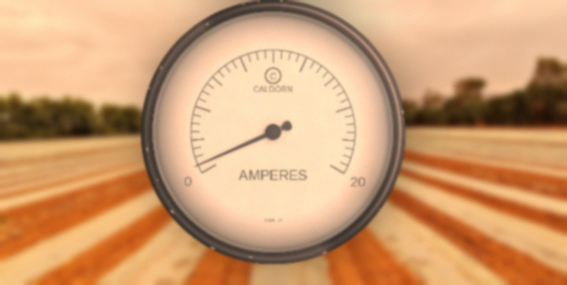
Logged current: 0.5,A
